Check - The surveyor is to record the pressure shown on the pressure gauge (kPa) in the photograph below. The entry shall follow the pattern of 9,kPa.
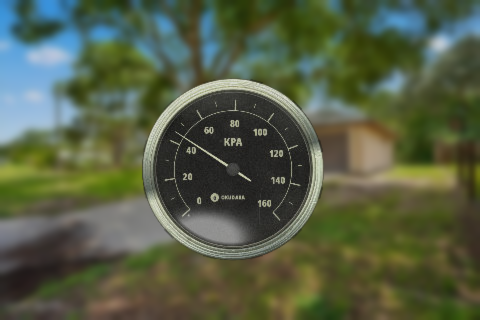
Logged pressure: 45,kPa
